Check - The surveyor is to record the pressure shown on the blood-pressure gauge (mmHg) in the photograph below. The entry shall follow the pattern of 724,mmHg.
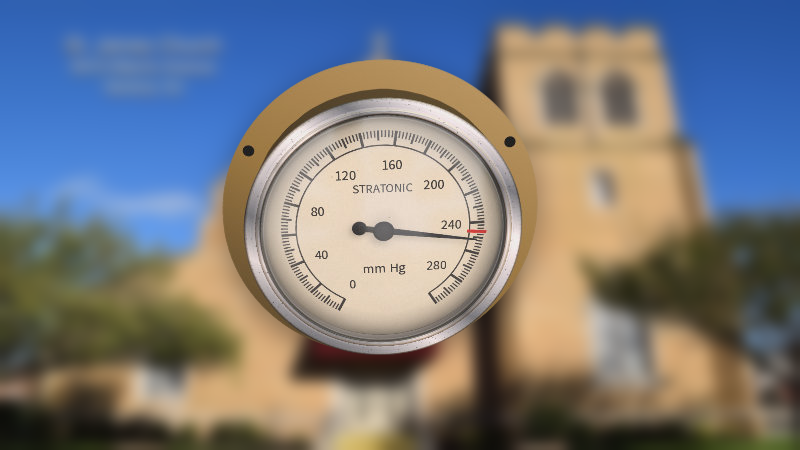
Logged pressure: 250,mmHg
